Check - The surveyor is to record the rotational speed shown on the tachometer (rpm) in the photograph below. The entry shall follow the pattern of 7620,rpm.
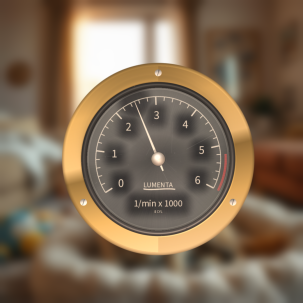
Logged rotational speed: 2500,rpm
